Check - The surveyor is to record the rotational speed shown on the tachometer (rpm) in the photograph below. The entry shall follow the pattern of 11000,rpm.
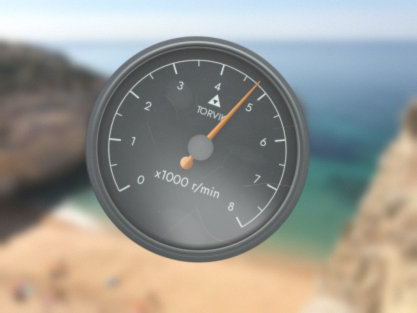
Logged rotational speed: 4750,rpm
